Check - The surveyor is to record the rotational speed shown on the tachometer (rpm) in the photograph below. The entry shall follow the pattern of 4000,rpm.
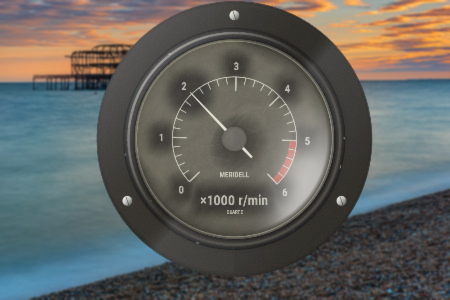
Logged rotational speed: 2000,rpm
